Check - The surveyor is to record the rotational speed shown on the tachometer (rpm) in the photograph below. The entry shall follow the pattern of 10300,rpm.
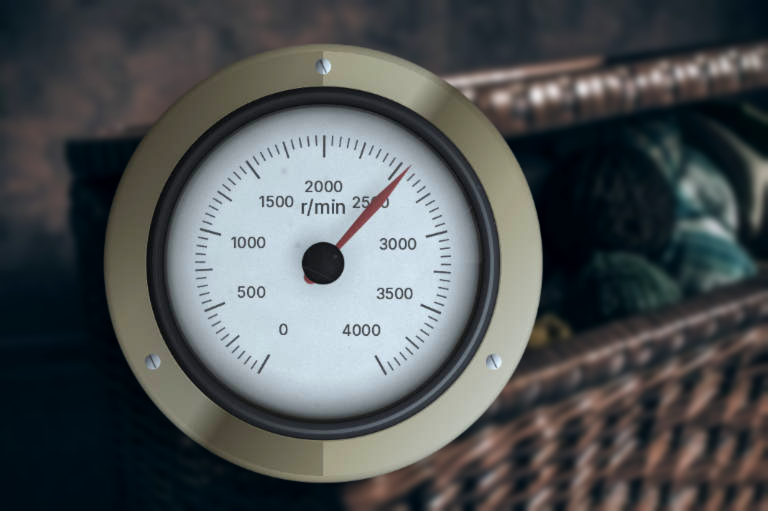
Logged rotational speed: 2550,rpm
